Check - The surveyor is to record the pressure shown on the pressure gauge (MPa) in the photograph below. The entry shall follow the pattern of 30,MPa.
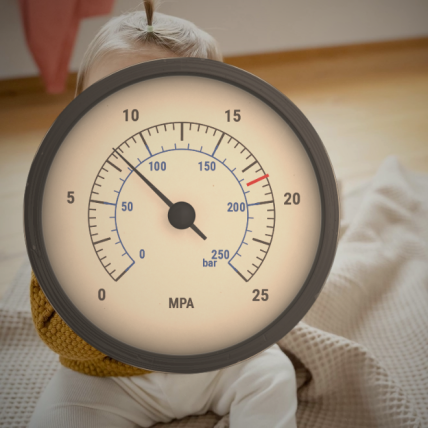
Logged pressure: 8.25,MPa
